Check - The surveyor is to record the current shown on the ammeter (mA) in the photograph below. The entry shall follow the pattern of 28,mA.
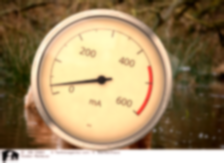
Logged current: 25,mA
